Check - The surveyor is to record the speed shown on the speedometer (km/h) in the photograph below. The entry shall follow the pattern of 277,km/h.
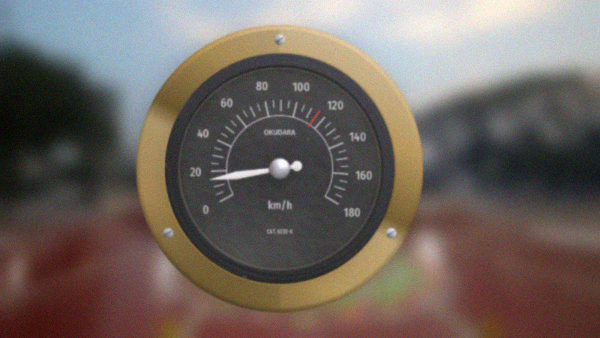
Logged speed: 15,km/h
